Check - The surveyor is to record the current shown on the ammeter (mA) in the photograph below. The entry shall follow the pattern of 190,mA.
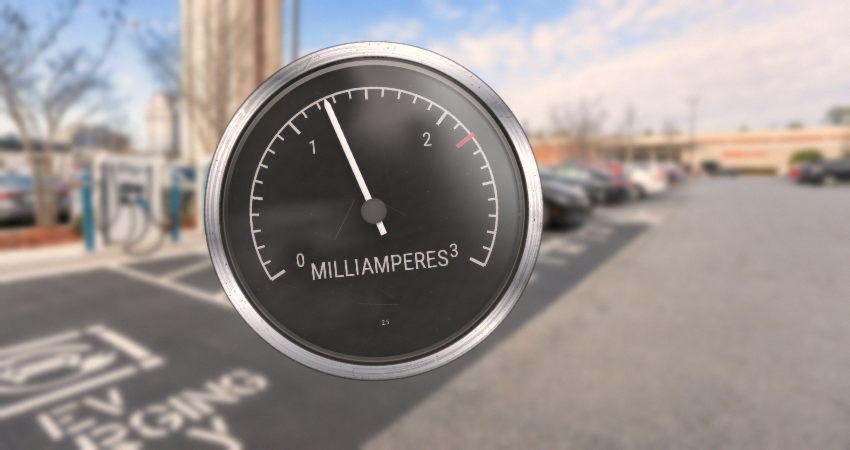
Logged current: 1.25,mA
